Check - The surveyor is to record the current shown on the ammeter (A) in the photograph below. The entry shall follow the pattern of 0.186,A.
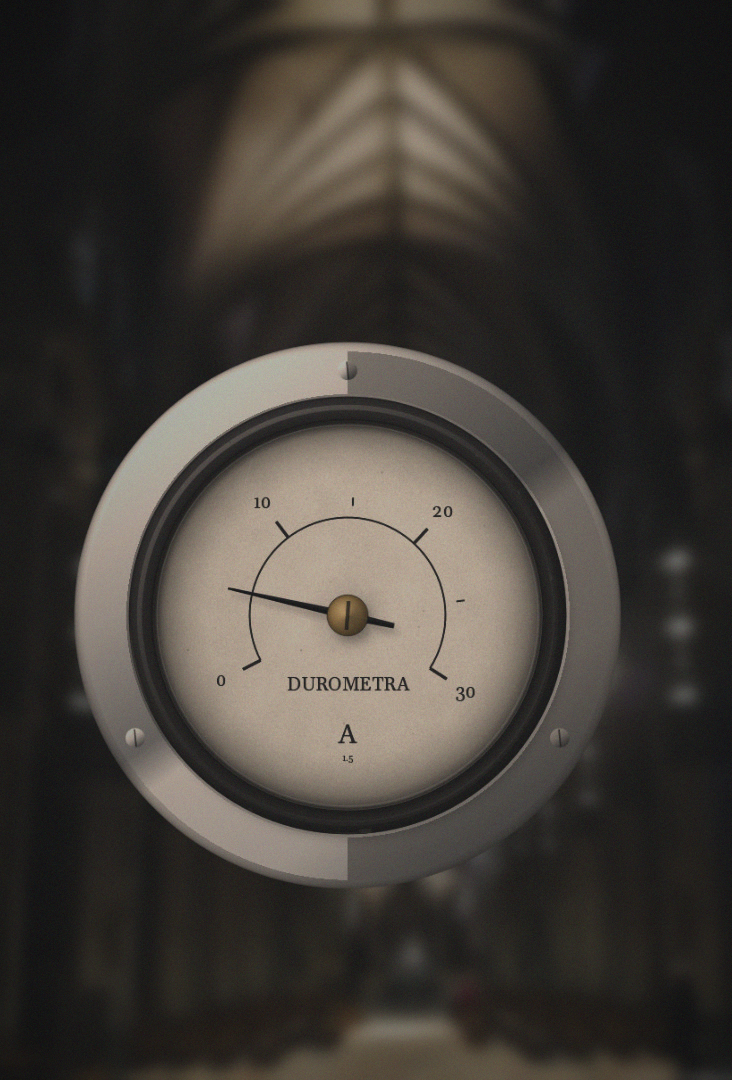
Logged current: 5,A
